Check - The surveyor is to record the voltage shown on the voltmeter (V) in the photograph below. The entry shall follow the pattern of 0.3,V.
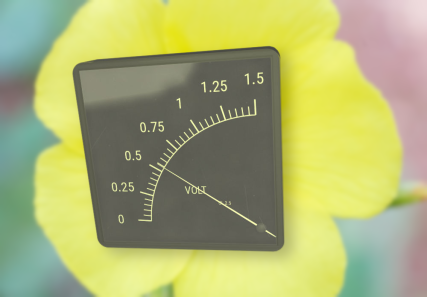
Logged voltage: 0.55,V
